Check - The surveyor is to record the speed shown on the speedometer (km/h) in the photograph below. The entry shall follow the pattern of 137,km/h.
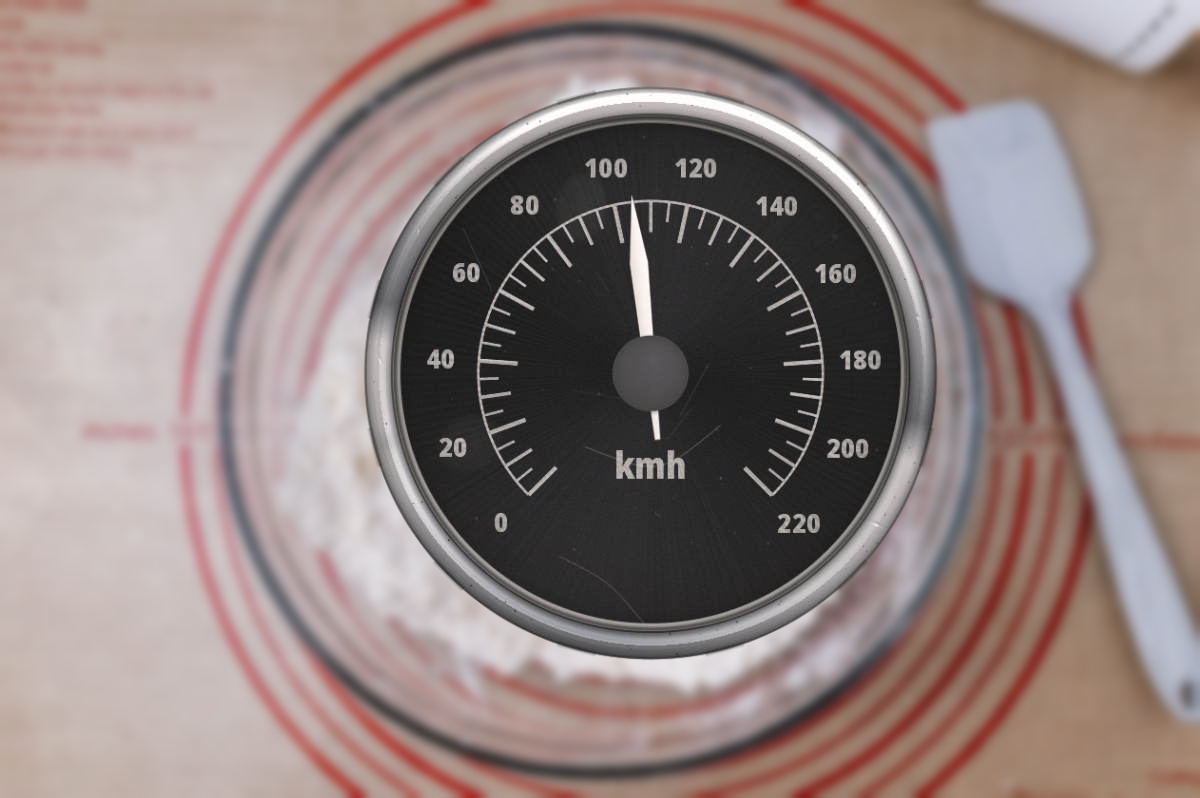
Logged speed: 105,km/h
